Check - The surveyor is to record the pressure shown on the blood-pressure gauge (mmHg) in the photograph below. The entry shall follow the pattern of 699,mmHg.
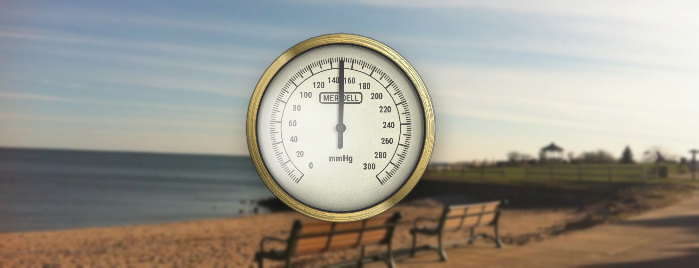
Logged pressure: 150,mmHg
